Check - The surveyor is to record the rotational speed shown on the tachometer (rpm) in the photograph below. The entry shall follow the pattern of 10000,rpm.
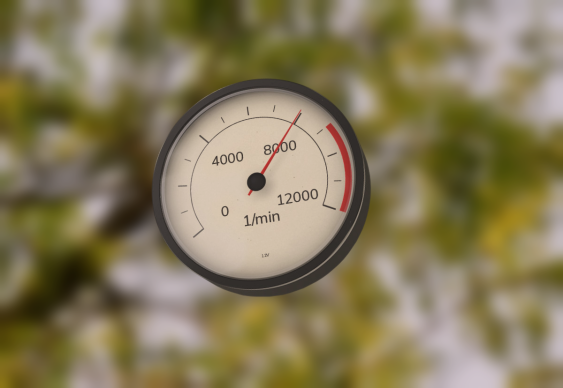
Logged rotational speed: 8000,rpm
